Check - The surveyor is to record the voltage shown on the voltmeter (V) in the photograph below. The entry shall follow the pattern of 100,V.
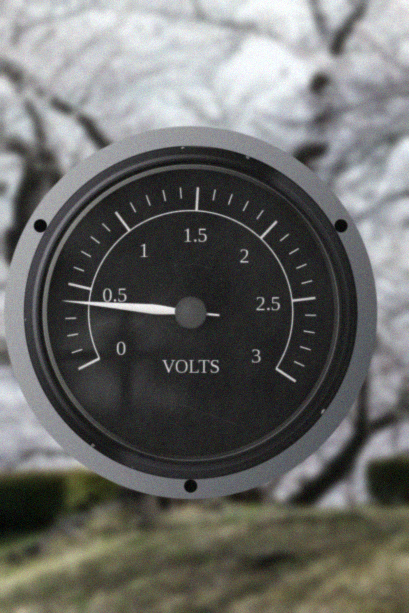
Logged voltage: 0.4,V
